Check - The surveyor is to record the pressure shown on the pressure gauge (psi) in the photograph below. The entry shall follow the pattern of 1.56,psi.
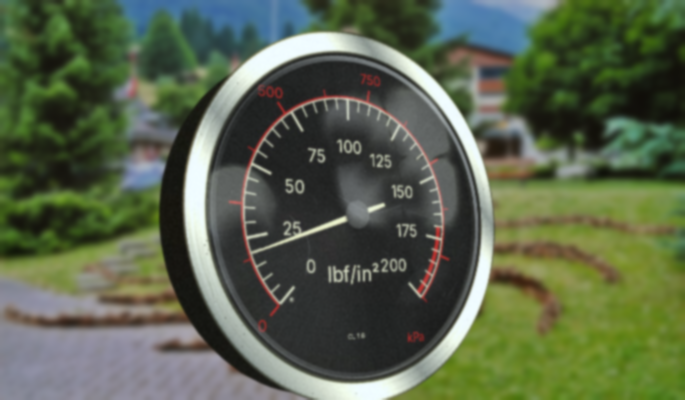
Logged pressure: 20,psi
